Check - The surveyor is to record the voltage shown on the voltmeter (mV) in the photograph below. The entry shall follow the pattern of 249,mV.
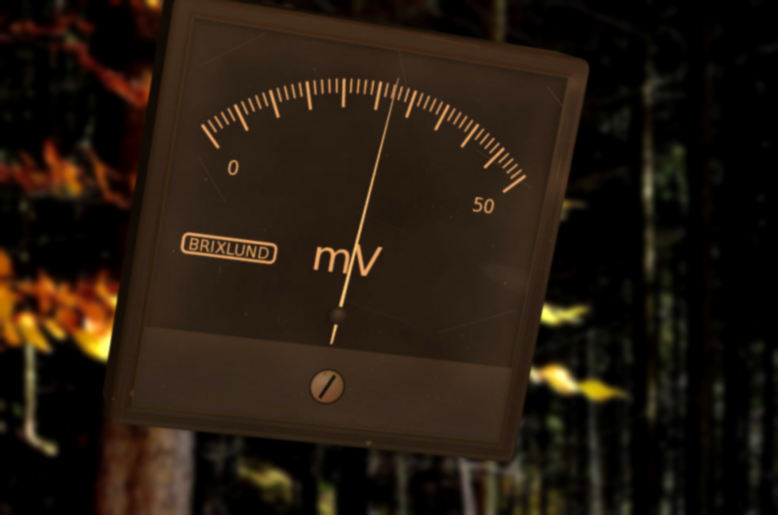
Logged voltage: 27,mV
